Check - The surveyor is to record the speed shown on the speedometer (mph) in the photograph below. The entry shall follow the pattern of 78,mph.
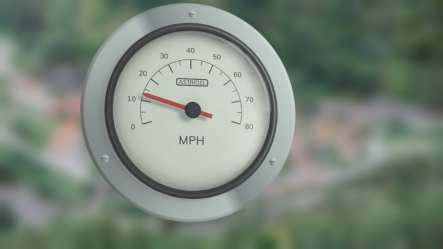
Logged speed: 12.5,mph
